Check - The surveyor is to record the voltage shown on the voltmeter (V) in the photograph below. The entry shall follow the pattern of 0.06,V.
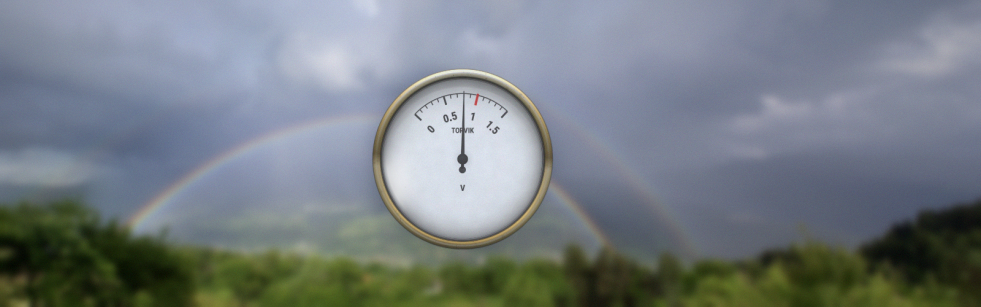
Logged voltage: 0.8,V
